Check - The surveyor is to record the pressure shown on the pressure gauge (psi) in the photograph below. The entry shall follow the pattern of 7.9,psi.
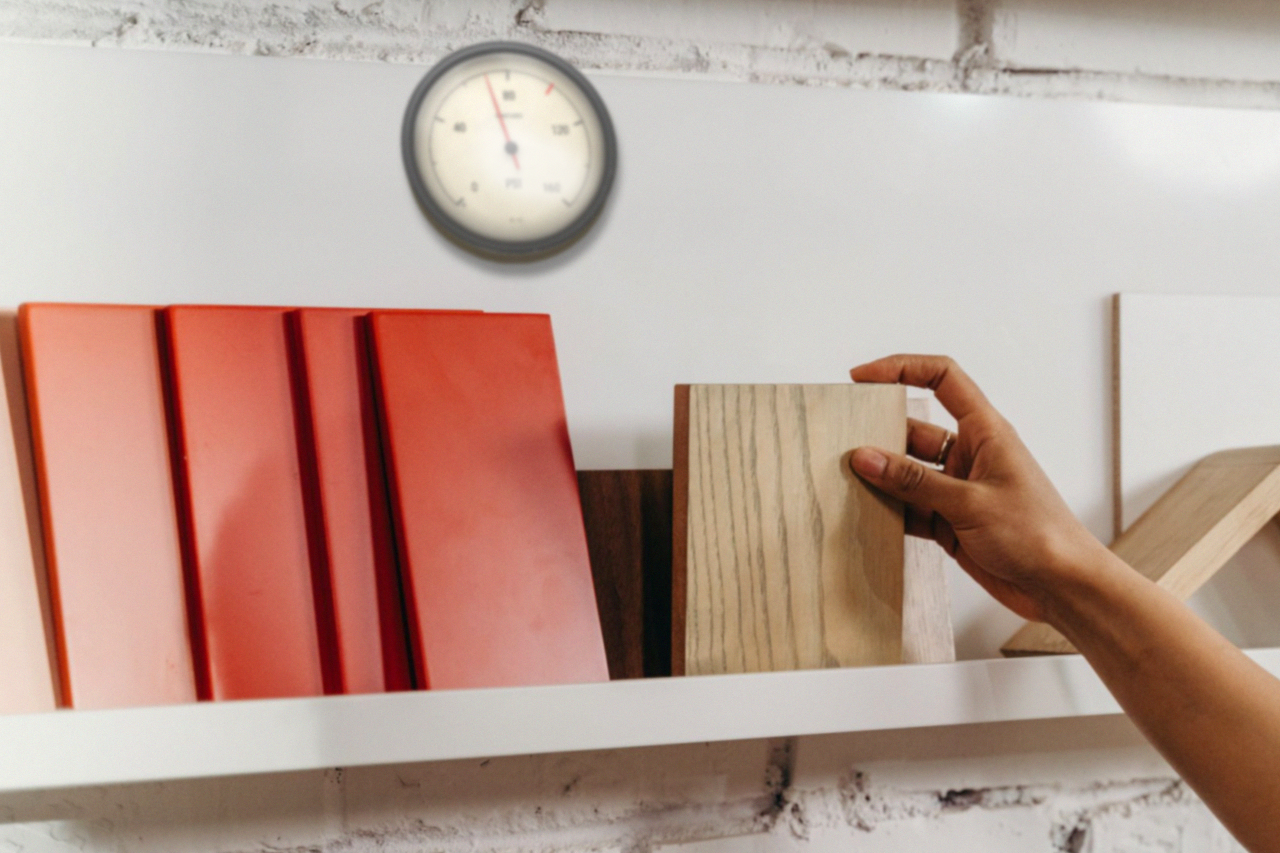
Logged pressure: 70,psi
